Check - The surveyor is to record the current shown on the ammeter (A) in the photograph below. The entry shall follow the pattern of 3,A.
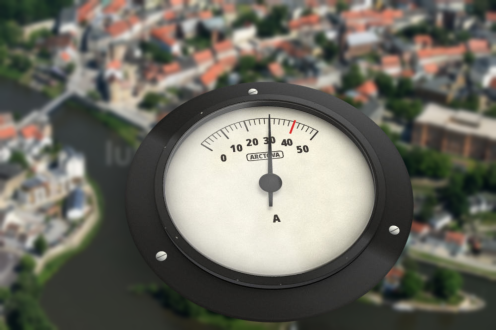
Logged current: 30,A
